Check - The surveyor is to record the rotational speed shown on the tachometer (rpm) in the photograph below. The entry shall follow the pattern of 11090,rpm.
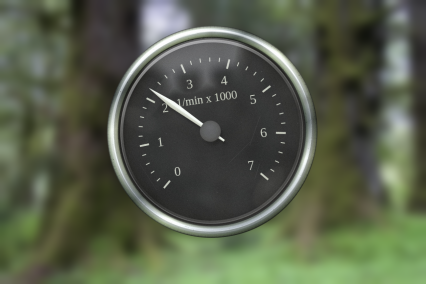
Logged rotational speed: 2200,rpm
